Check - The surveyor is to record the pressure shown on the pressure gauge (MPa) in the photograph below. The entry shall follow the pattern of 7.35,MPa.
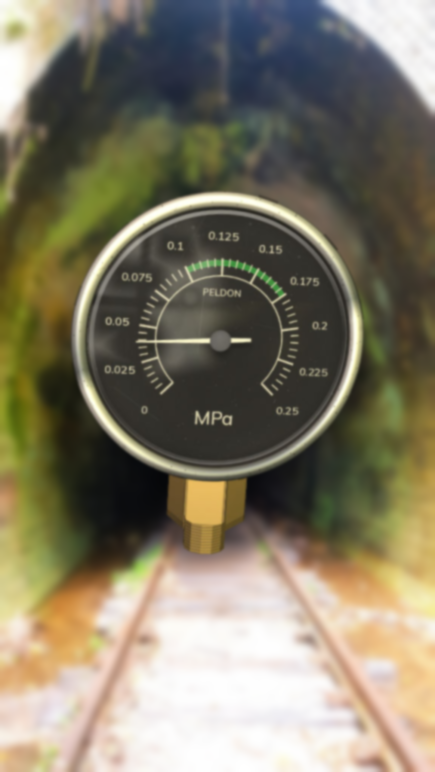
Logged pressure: 0.04,MPa
